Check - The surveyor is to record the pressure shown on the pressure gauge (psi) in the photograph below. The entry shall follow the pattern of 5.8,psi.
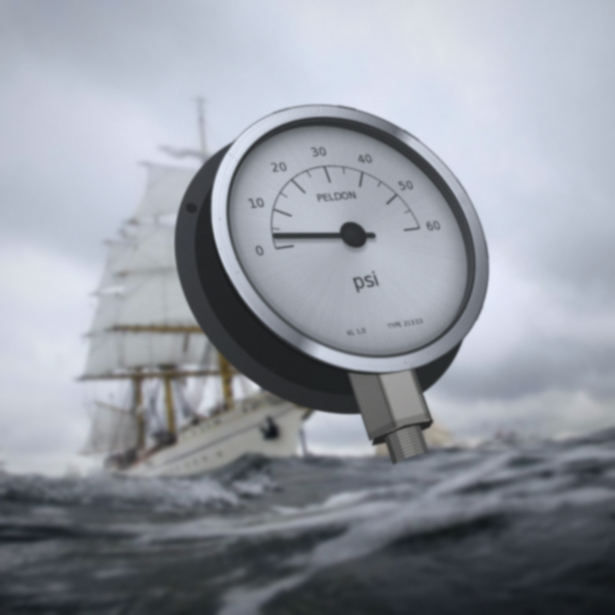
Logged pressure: 2.5,psi
